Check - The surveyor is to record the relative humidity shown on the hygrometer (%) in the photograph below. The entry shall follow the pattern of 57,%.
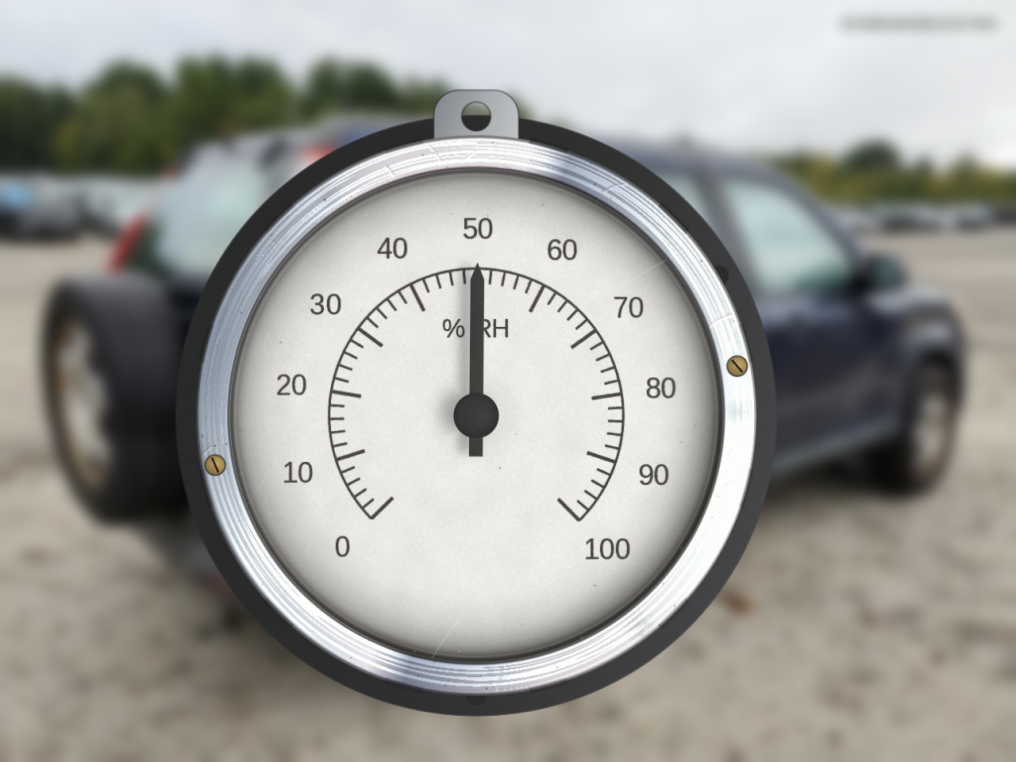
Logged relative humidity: 50,%
